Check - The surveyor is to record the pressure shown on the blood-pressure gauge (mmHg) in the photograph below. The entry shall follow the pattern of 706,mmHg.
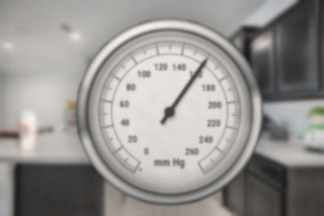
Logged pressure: 160,mmHg
